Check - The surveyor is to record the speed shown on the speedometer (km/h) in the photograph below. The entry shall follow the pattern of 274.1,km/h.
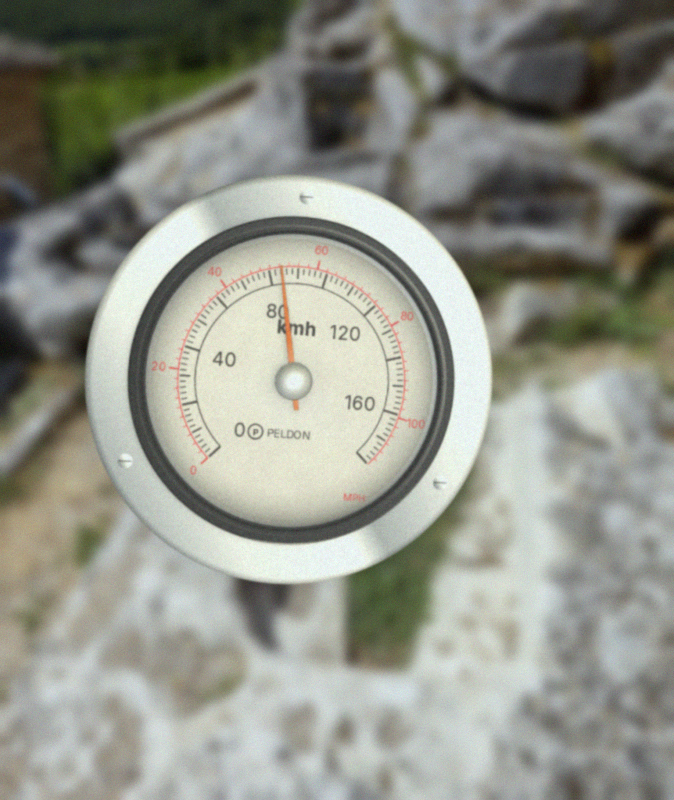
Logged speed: 84,km/h
